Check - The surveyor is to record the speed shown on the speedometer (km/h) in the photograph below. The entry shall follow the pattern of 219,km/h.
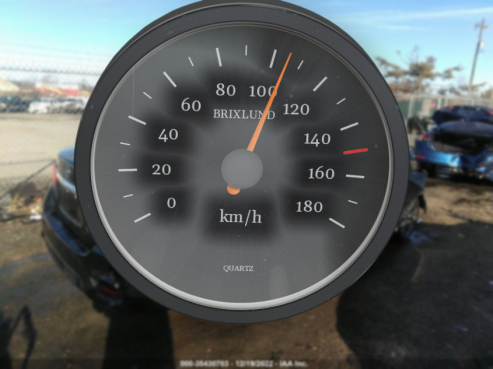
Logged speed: 105,km/h
